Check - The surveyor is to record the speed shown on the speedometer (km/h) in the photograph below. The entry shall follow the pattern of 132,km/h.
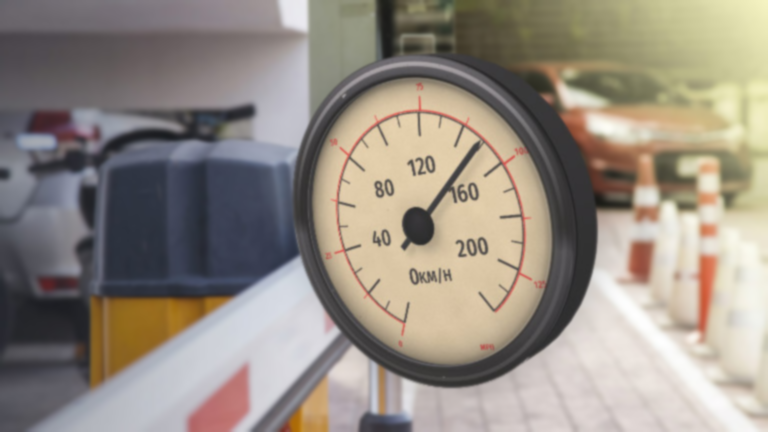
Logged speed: 150,km/h
